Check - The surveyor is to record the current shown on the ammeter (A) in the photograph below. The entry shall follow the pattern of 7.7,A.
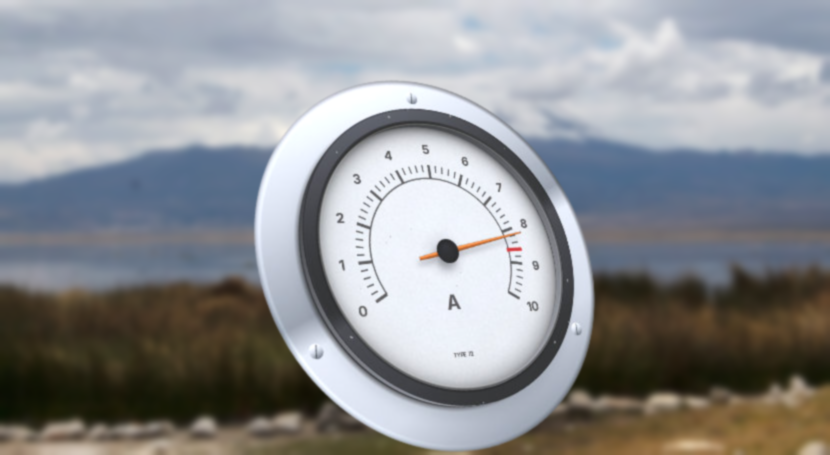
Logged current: 8.2,A
